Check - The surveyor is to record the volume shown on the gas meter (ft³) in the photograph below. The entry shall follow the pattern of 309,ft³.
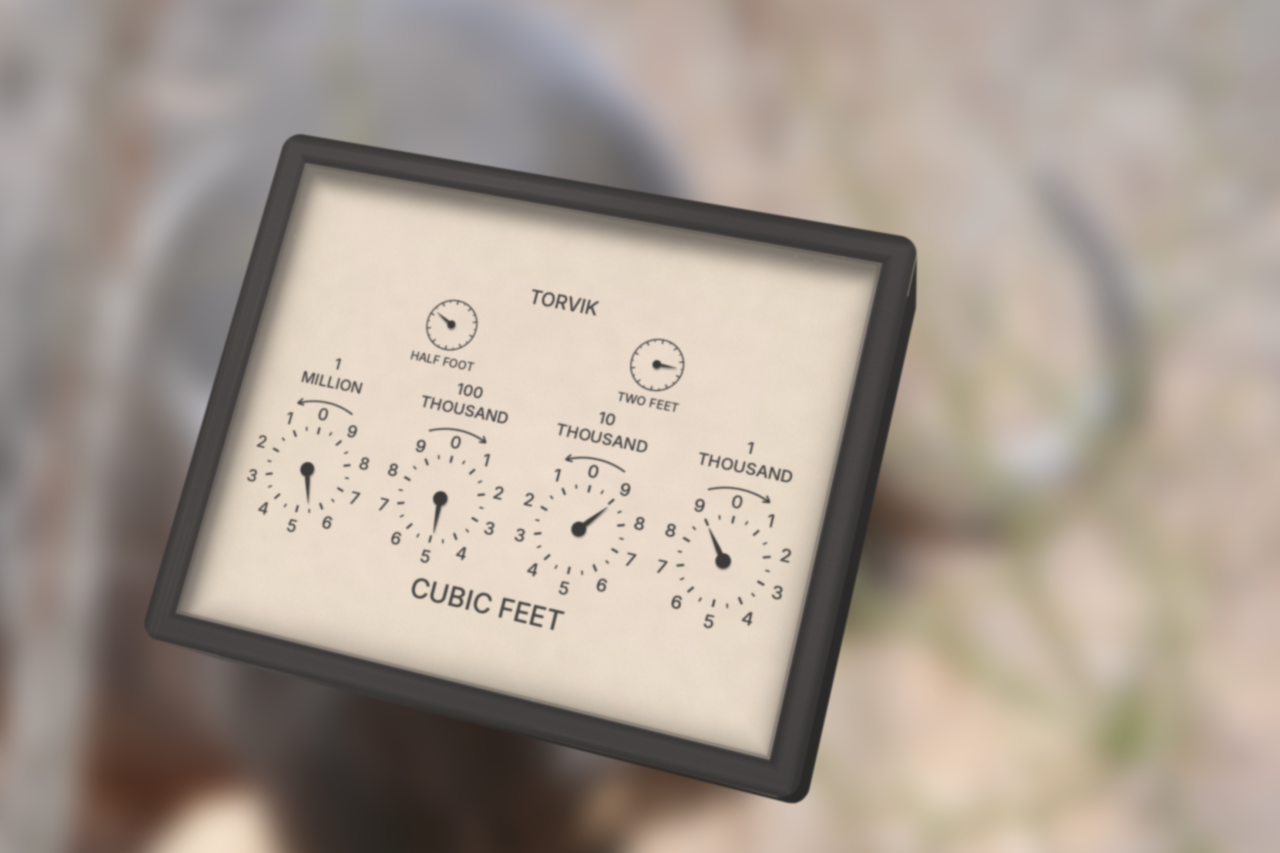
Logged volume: 548900,ft³
